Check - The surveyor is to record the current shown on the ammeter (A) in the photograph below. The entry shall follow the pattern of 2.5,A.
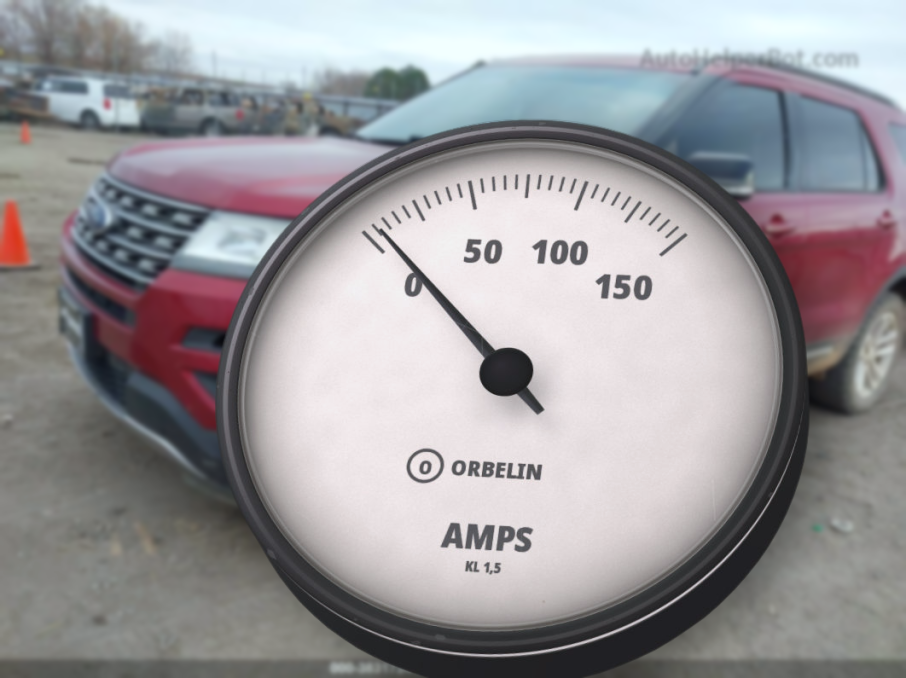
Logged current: 5,A
